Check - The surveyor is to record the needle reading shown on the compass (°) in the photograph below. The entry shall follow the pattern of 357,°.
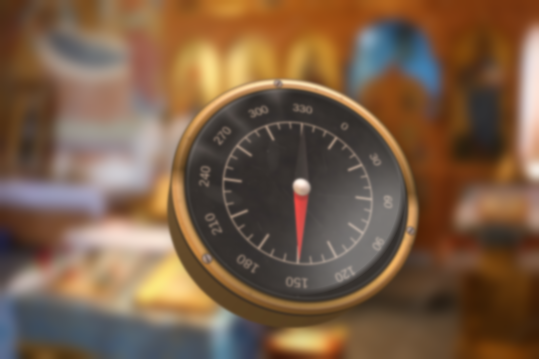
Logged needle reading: 150,°
